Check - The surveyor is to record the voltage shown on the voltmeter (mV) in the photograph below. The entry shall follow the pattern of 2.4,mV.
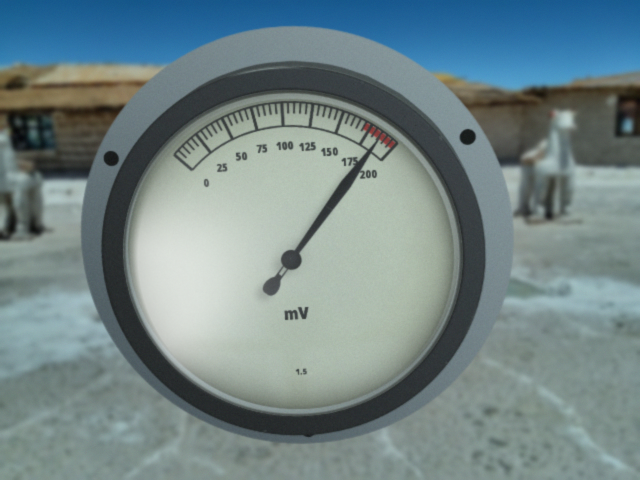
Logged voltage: 185,mV
